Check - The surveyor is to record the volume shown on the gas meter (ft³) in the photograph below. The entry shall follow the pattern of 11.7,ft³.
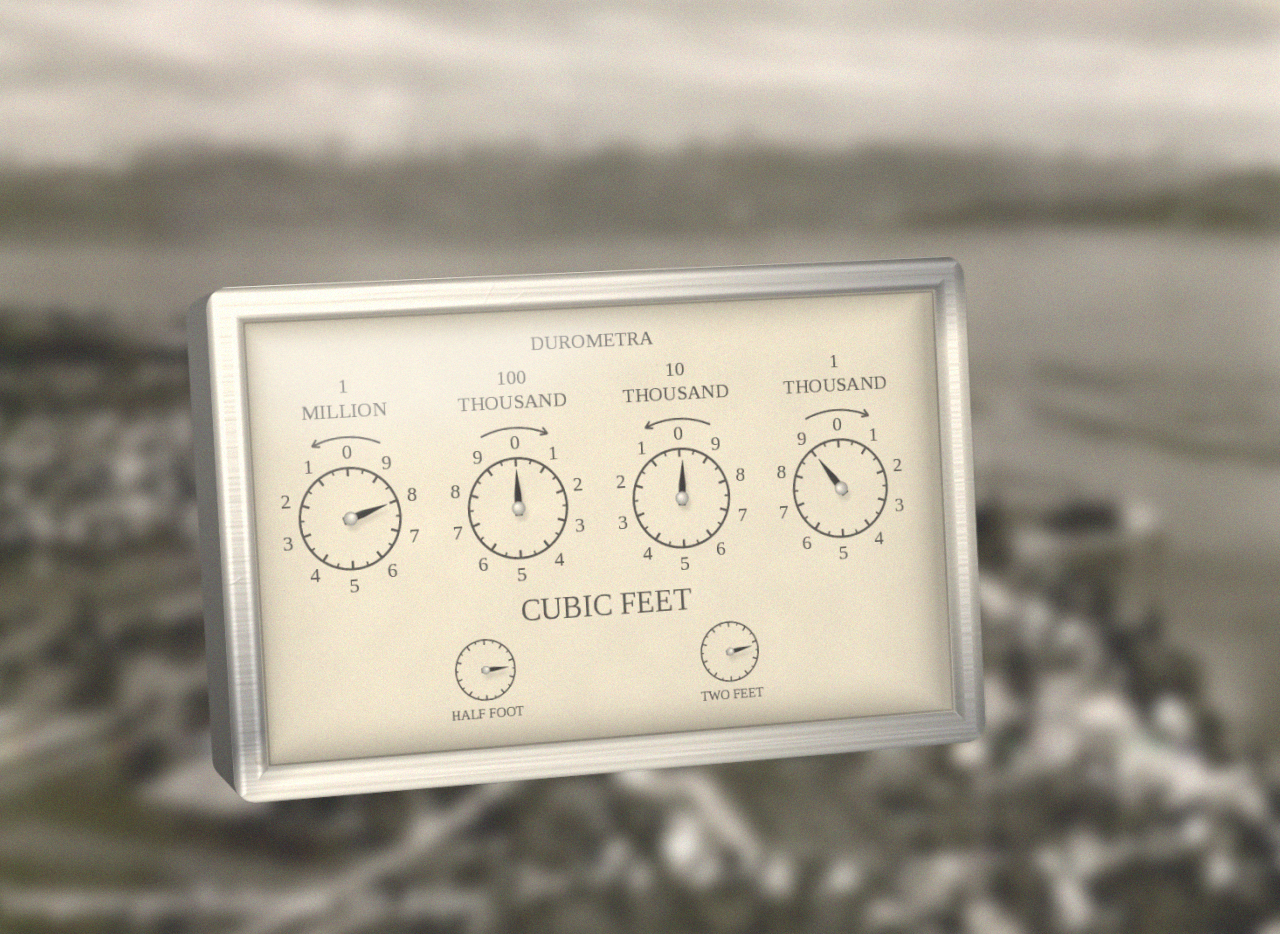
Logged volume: 799900,ft³
